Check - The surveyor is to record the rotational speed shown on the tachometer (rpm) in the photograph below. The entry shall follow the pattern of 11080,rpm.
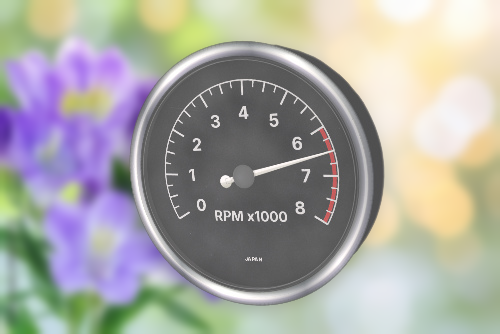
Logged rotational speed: 6500,rpm
